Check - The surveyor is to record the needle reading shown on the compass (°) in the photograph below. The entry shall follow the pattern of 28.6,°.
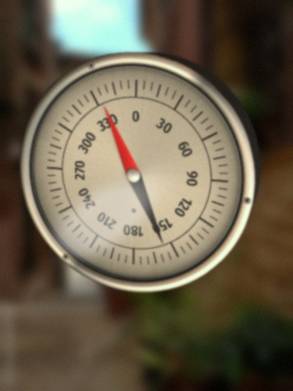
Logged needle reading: 335,°
